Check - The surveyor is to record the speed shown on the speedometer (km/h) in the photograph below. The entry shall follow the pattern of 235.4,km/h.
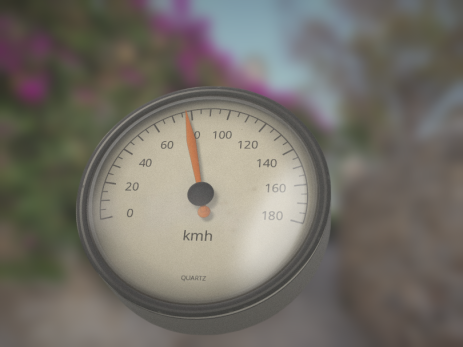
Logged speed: 77.5,km/h
